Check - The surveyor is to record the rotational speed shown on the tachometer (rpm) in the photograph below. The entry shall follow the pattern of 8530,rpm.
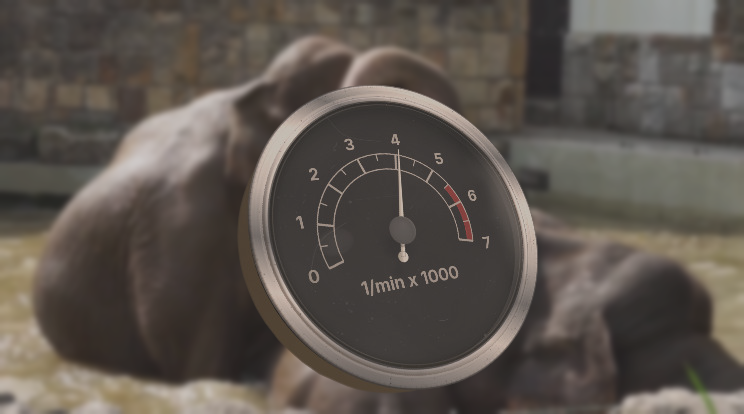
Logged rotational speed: 4000,rpm
